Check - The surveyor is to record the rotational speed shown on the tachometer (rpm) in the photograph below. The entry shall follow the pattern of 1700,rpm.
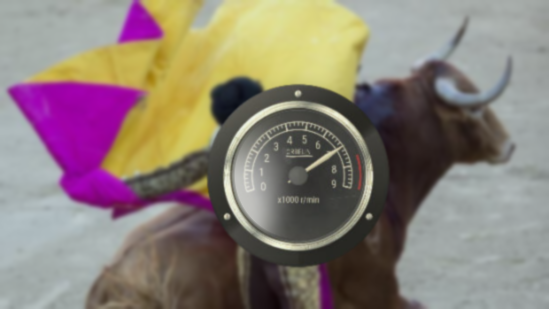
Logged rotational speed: 7000,rpm
